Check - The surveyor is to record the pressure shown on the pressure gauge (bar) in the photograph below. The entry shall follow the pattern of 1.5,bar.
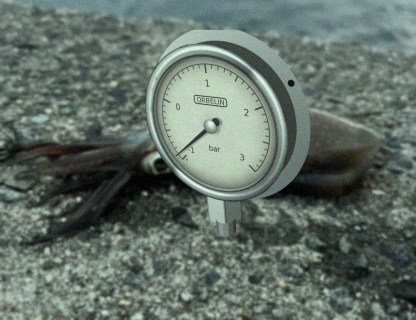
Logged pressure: -0.9,bar
